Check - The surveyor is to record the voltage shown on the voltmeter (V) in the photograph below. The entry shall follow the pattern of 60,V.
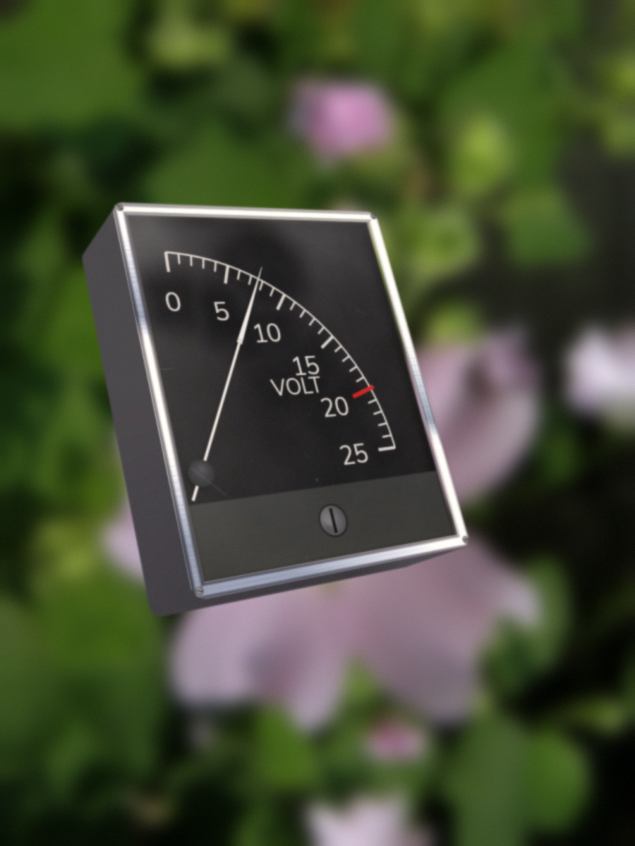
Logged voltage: 7.5,V
